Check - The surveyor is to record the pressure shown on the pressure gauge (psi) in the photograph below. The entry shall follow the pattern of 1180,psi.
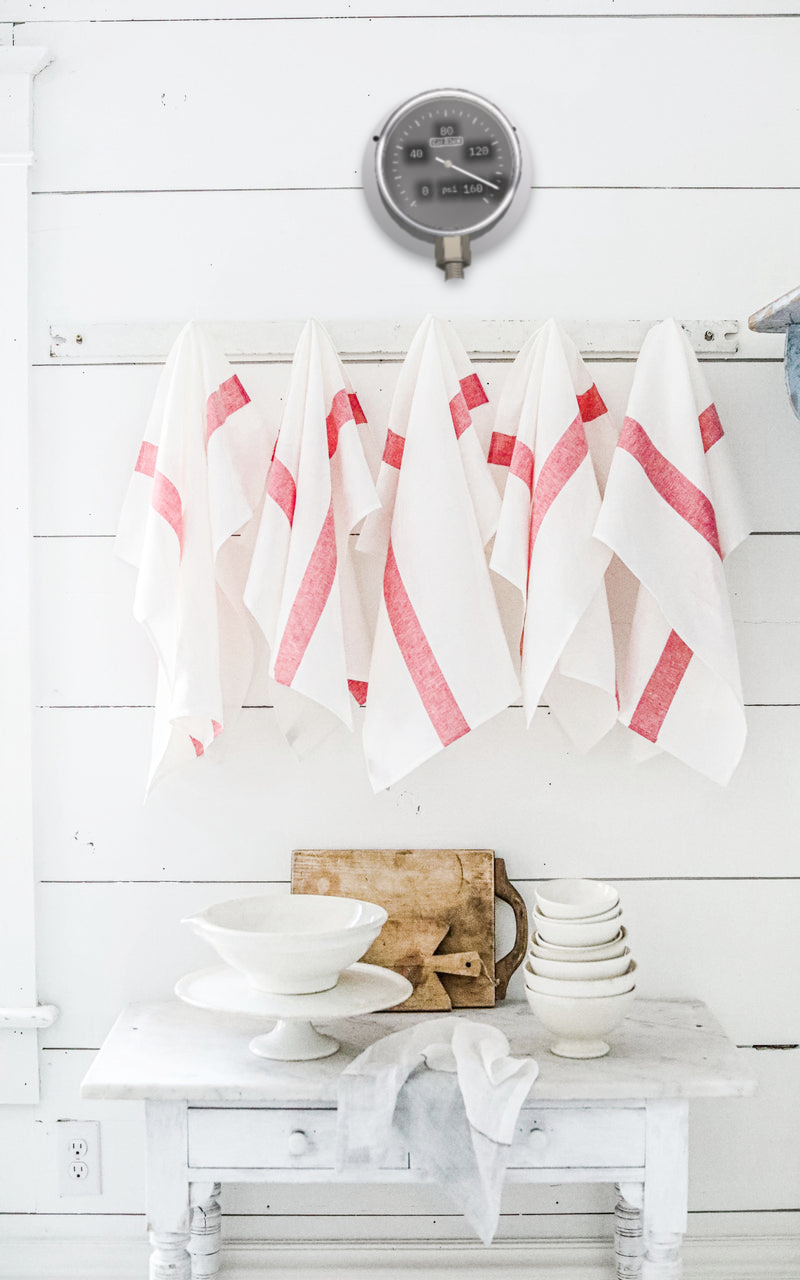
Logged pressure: 150,psi
